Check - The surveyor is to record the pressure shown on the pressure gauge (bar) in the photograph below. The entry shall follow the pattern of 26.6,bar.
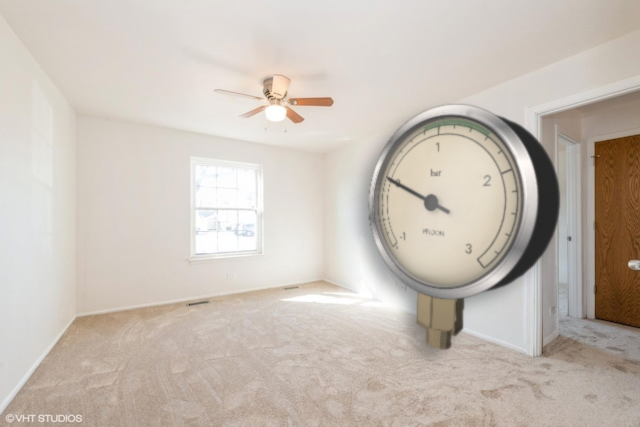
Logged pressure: 0,bar
